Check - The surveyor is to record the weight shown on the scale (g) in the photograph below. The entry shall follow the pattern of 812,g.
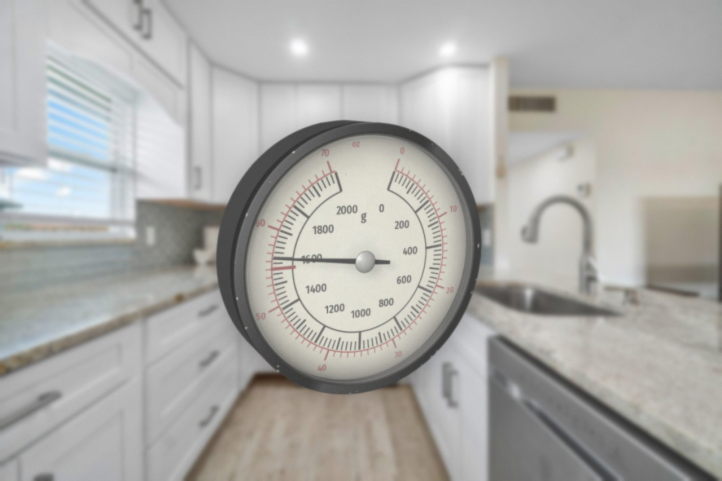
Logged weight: 1600,g
